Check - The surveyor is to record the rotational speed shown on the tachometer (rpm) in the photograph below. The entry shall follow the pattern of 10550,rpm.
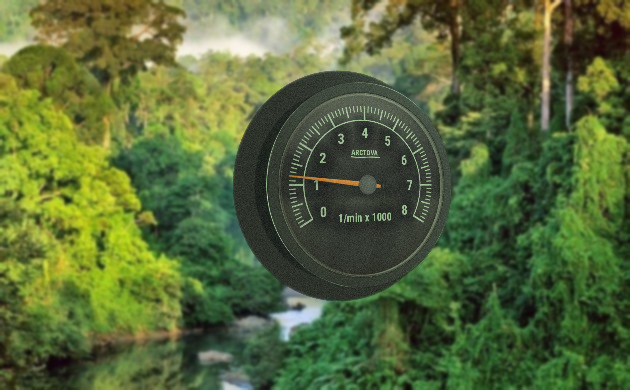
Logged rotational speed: 1200,rpm
